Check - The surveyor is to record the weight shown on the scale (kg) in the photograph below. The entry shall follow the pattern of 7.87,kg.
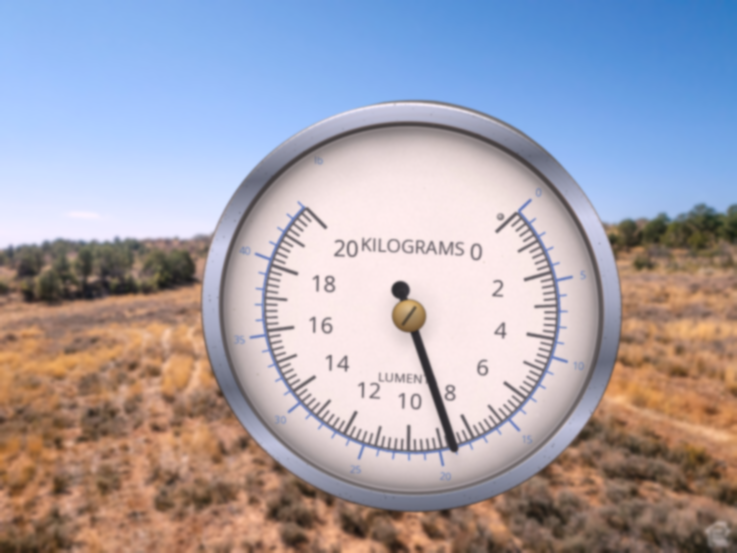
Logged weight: 8.6,kg
